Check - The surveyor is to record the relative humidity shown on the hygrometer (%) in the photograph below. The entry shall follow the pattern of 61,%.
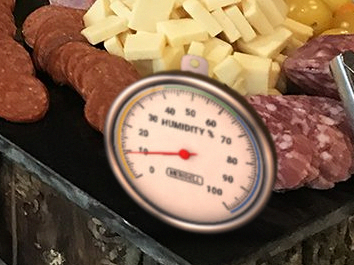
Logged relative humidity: 10,%
